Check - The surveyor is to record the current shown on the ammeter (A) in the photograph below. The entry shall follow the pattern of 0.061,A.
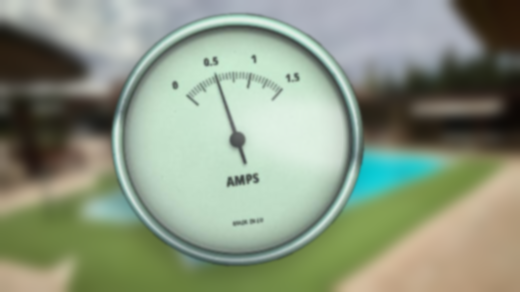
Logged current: 0.5,A
